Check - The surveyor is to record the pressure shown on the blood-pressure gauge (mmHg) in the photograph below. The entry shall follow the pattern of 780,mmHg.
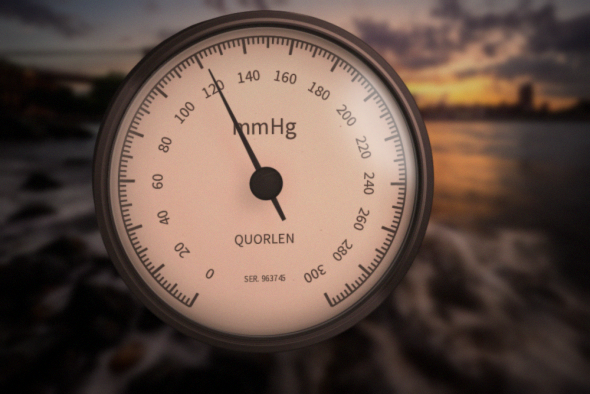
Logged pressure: 122,mmHg
